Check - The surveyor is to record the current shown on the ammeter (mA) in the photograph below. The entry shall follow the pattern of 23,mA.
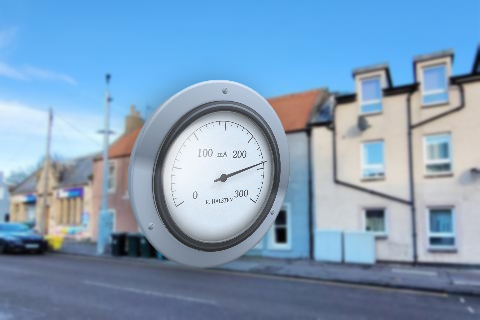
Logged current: 240,mA
